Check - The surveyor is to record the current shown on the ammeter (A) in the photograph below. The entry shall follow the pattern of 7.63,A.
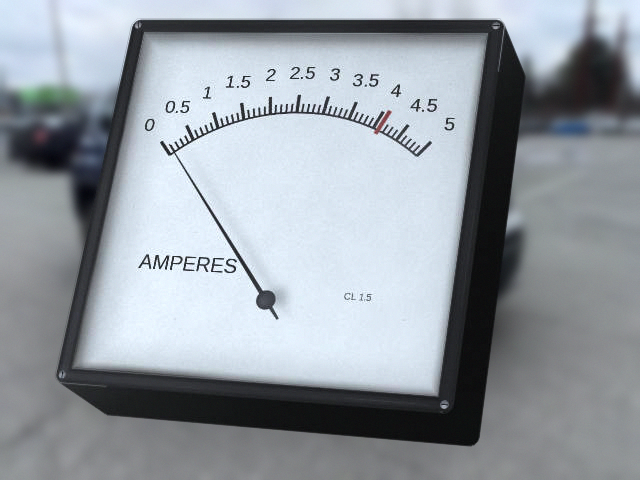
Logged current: 0.1,A
